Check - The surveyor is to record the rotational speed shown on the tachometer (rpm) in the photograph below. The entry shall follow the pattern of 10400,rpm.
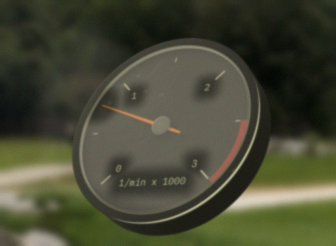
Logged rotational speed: 750,rpm
